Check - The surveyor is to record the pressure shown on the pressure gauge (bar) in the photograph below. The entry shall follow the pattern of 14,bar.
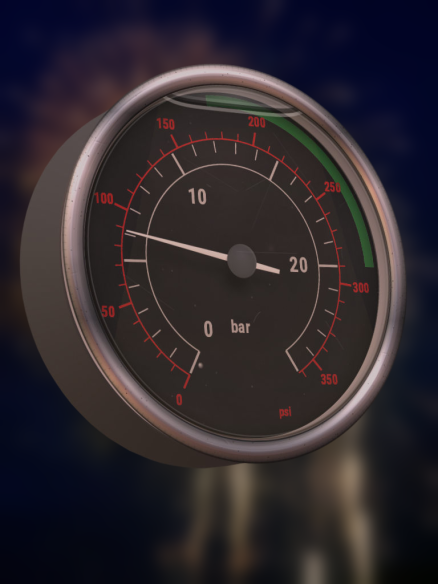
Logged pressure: 6,bar
